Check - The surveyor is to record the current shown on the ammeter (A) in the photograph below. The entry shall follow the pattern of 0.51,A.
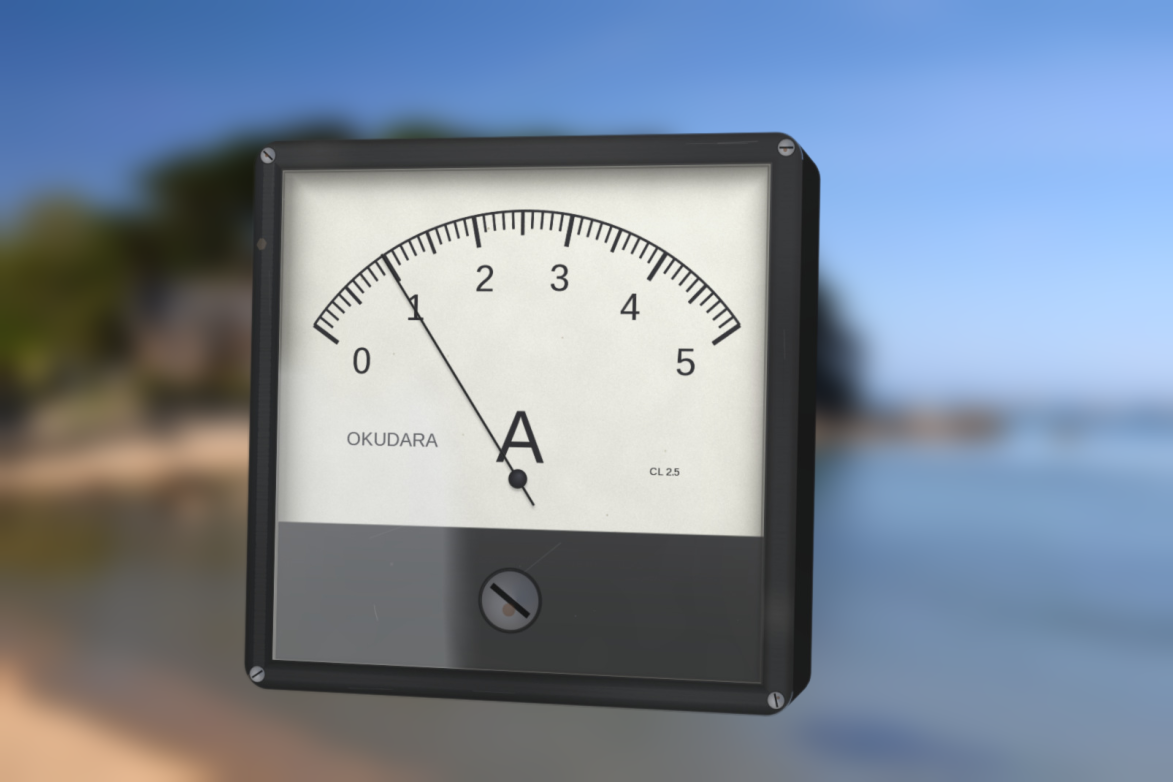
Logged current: 1,A
